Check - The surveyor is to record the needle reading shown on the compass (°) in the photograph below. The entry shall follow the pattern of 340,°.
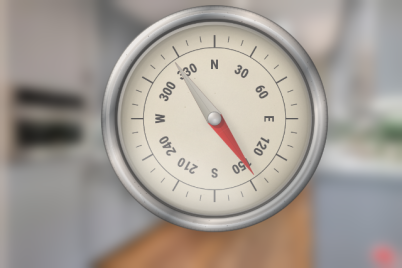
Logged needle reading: 145,°
